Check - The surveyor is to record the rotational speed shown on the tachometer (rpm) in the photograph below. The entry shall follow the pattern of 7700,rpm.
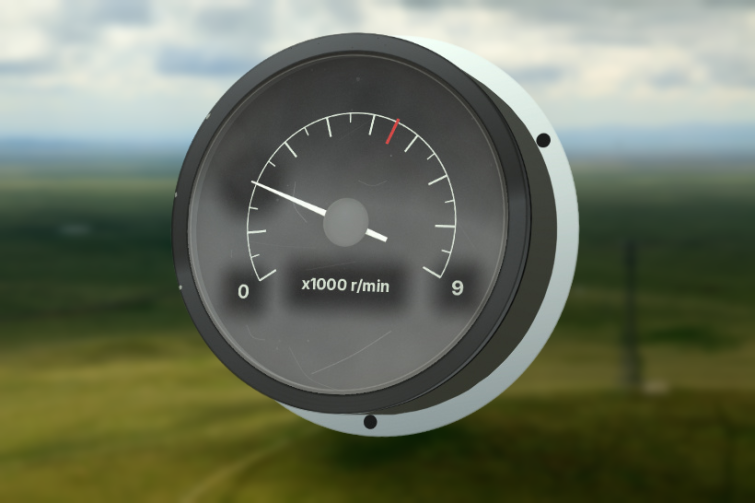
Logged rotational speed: 2000,rpm
